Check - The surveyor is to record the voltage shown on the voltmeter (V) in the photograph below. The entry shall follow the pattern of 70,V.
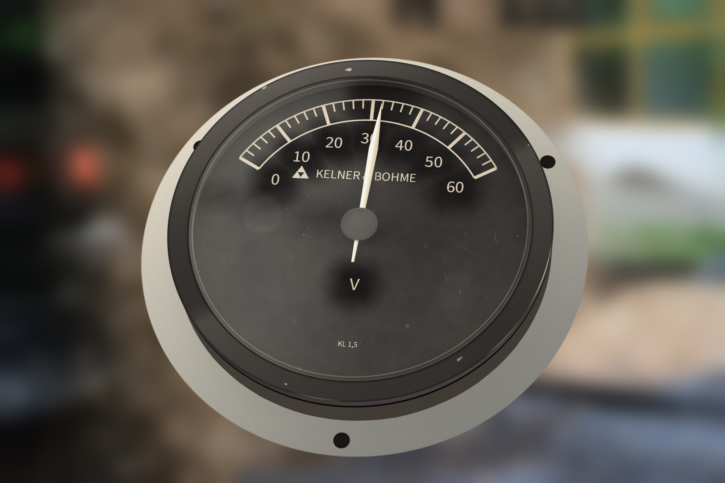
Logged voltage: 32,V
